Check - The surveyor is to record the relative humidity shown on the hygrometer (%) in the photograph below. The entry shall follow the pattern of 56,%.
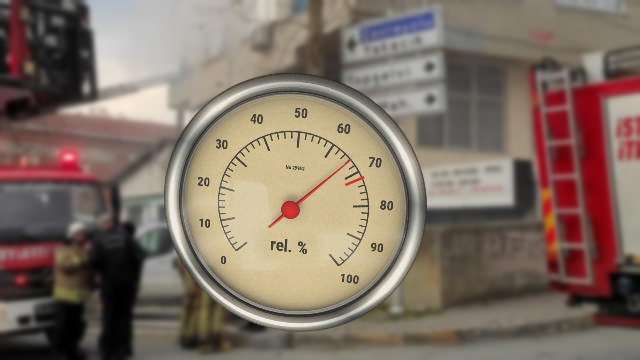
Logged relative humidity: 66,%
